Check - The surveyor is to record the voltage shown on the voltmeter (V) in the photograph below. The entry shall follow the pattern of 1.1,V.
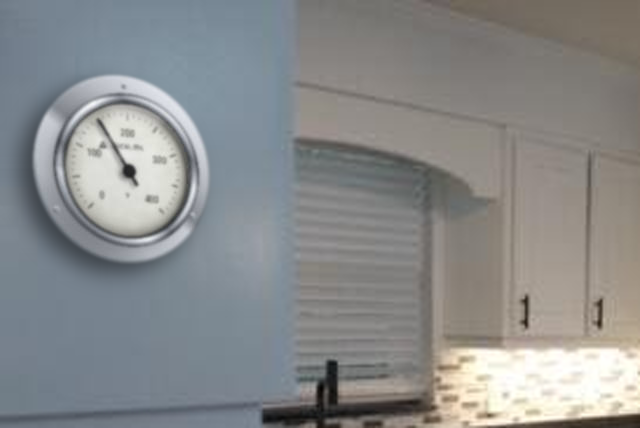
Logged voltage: 150,V
